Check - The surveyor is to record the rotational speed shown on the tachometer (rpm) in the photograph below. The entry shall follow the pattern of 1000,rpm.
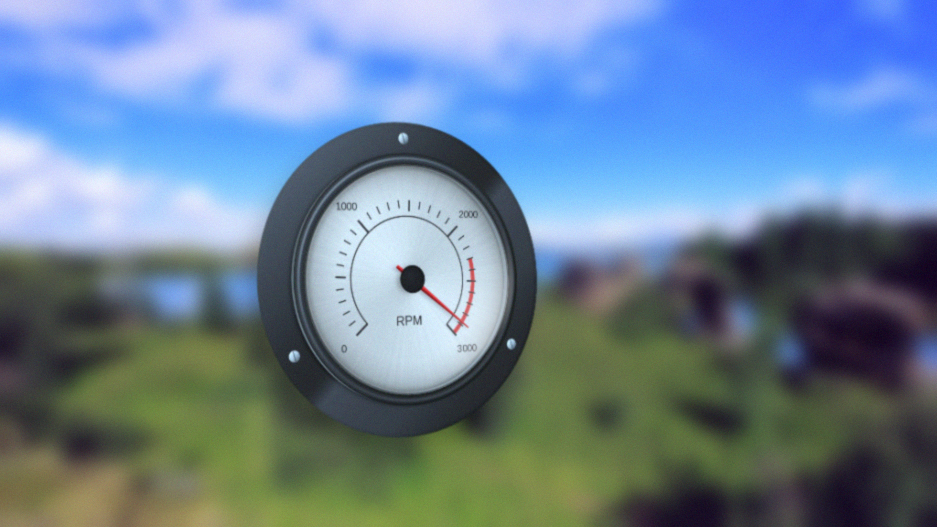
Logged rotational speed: 2900,rpm
